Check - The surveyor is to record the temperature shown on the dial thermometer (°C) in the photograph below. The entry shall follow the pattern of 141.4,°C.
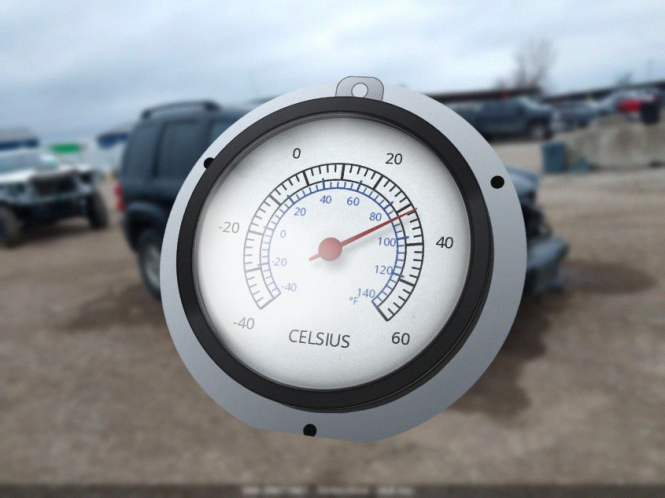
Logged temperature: 32,°C
